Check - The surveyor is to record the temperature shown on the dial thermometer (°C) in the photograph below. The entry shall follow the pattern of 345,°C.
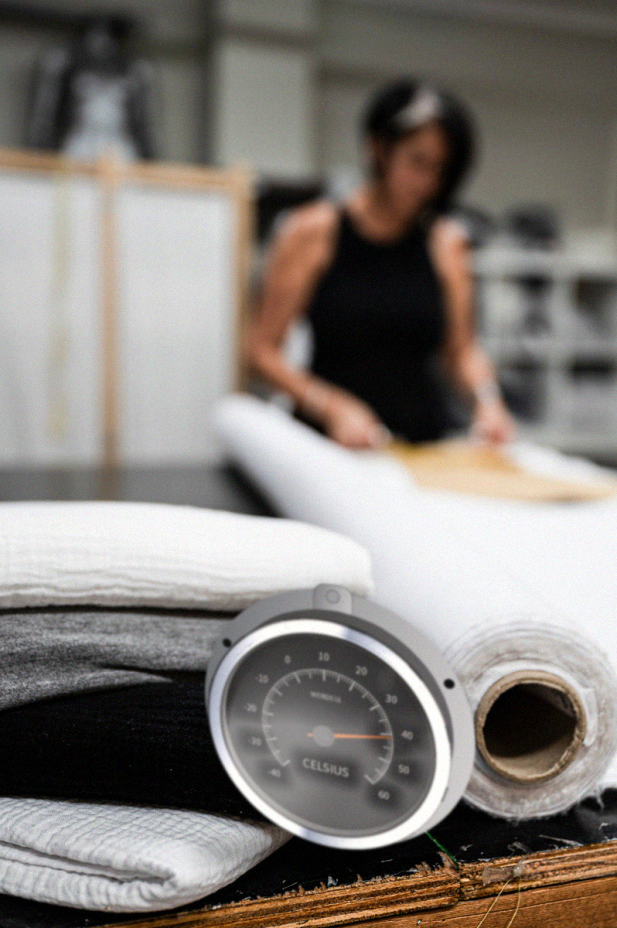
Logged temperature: 40,°C
